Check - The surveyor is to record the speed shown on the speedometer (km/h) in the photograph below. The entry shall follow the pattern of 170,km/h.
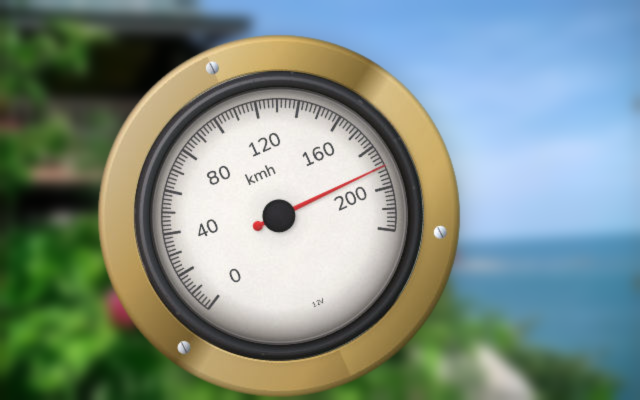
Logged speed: 190,km/h
